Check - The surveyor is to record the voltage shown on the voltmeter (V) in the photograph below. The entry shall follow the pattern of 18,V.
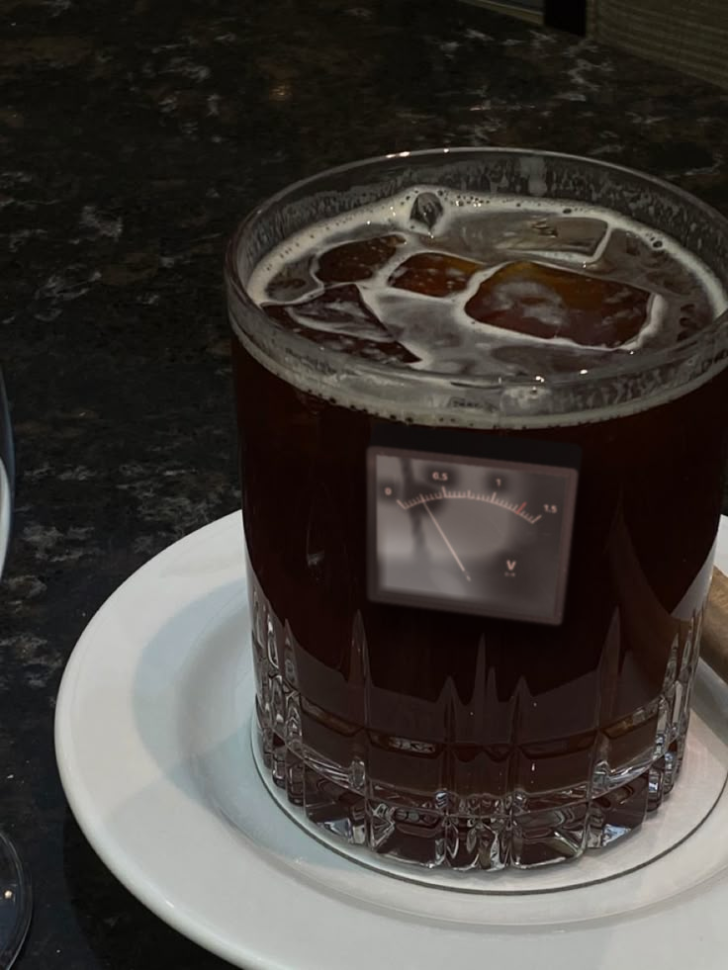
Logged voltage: 0.25,V
